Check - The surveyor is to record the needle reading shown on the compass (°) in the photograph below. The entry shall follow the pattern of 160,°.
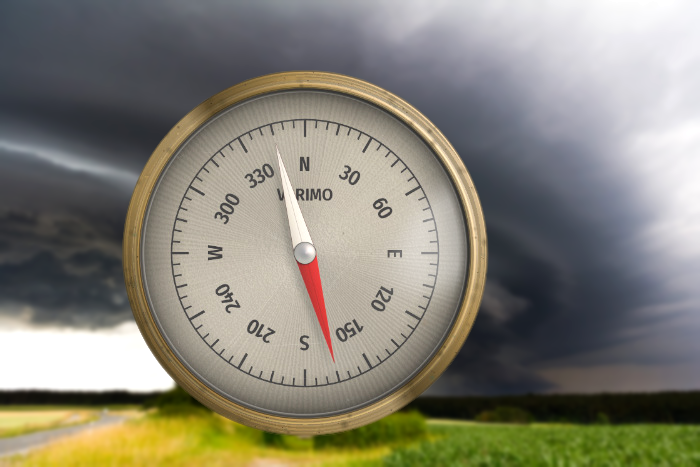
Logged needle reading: 165,°
